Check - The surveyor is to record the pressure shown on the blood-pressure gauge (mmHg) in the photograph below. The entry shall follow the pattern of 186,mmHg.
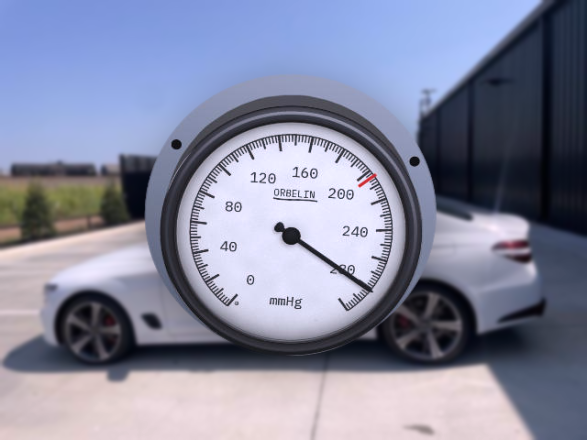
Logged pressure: 280,mmHg
